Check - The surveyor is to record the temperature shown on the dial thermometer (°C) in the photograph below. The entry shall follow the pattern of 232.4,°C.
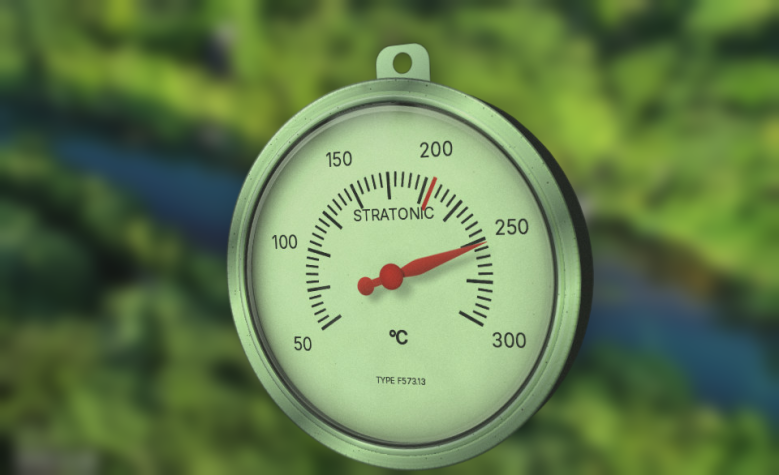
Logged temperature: 252.5,°C
